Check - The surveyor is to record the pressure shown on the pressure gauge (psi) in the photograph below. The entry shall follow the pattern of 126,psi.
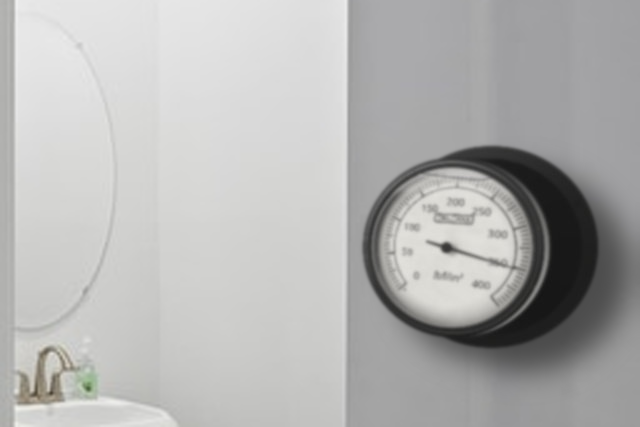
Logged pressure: 350,psi
